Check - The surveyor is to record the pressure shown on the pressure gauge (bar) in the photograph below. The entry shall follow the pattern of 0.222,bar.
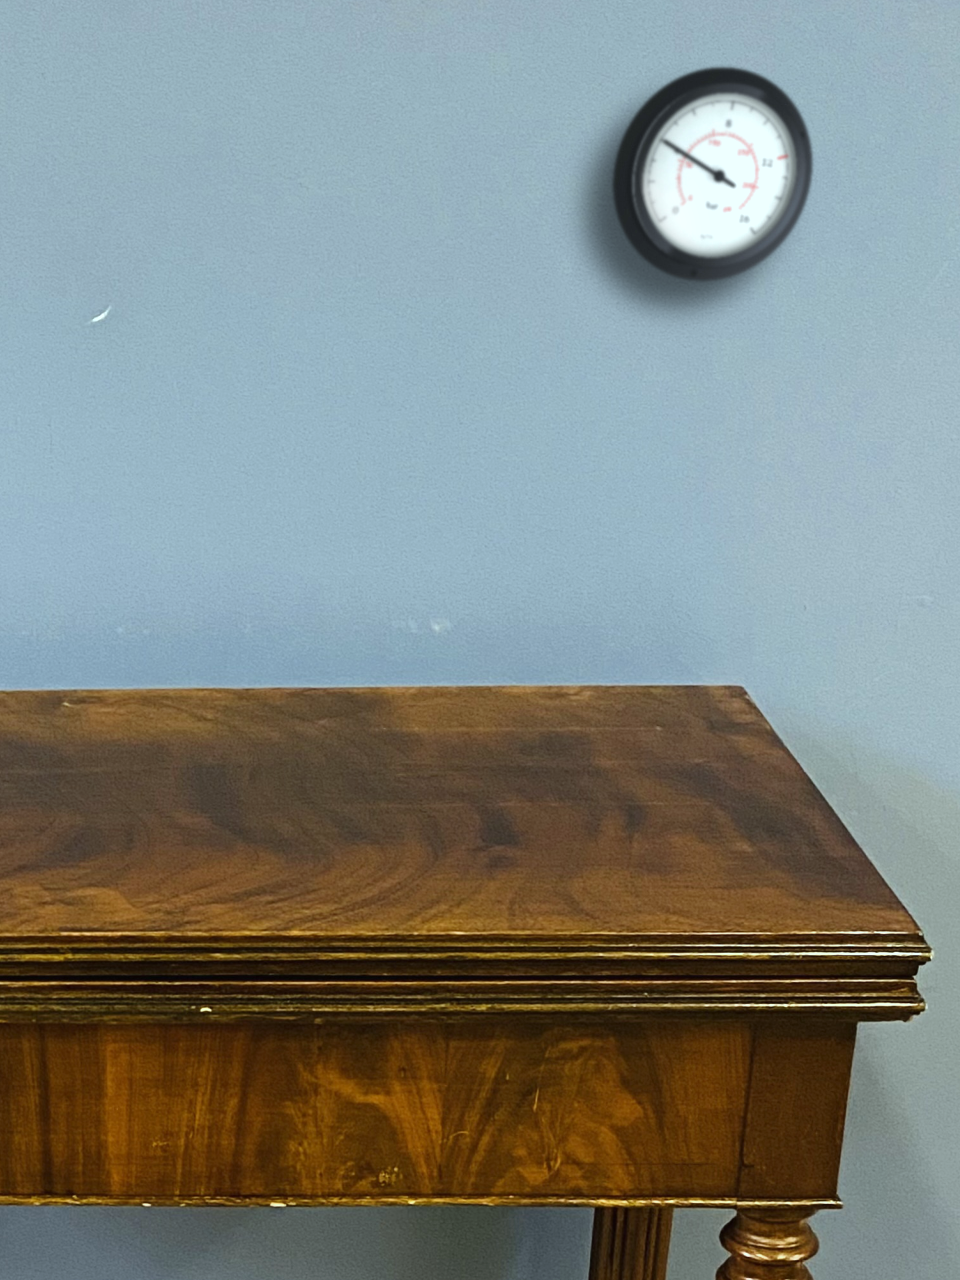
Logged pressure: 4,bar
